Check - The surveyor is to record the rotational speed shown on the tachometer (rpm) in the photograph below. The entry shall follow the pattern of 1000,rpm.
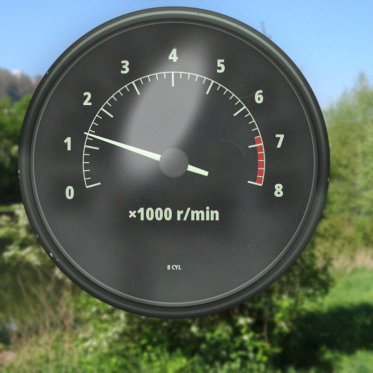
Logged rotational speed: 1300,rpm
